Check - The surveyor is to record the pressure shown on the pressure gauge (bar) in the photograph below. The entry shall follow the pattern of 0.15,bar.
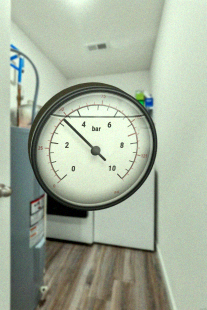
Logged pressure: 3.25,bar
